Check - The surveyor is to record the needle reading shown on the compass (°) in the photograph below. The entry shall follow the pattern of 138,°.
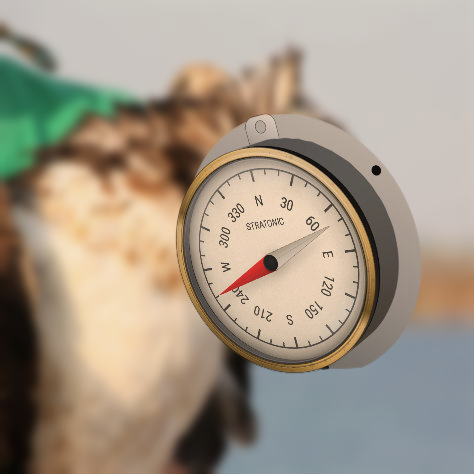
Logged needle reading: 250,°
